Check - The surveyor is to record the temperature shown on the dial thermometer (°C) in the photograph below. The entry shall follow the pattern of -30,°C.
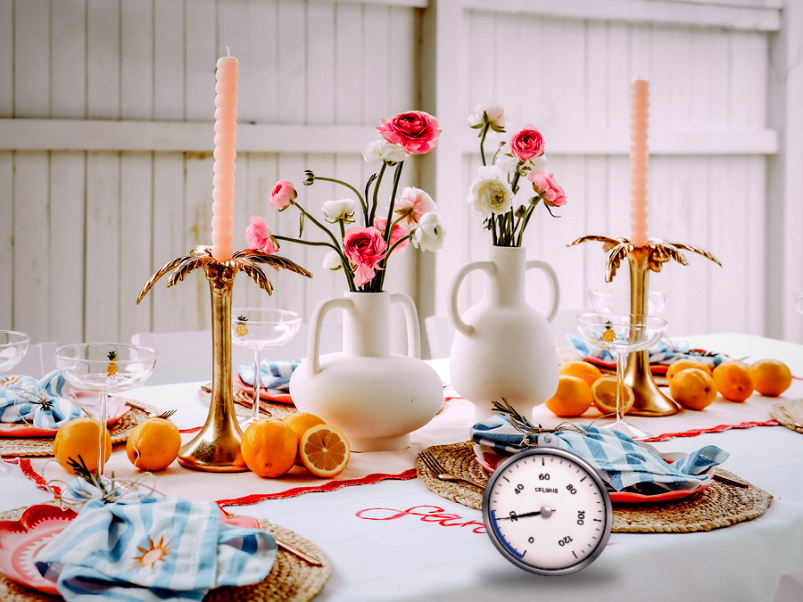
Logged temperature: 20,°C
